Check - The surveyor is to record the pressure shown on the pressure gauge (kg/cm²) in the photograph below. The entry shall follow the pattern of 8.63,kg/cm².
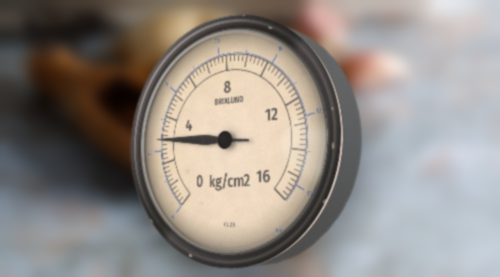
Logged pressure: 3,kg/cm²
